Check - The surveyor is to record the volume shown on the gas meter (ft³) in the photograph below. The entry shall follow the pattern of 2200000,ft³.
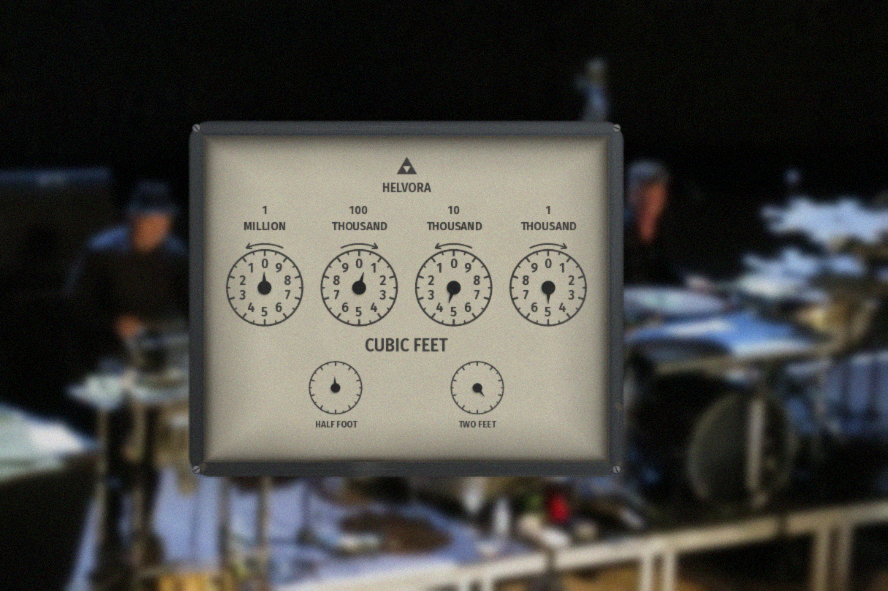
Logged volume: 4500,ft³
